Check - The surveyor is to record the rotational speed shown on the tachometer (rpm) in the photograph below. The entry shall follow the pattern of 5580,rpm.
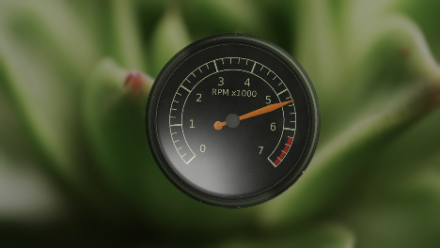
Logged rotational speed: 5300,rpm
